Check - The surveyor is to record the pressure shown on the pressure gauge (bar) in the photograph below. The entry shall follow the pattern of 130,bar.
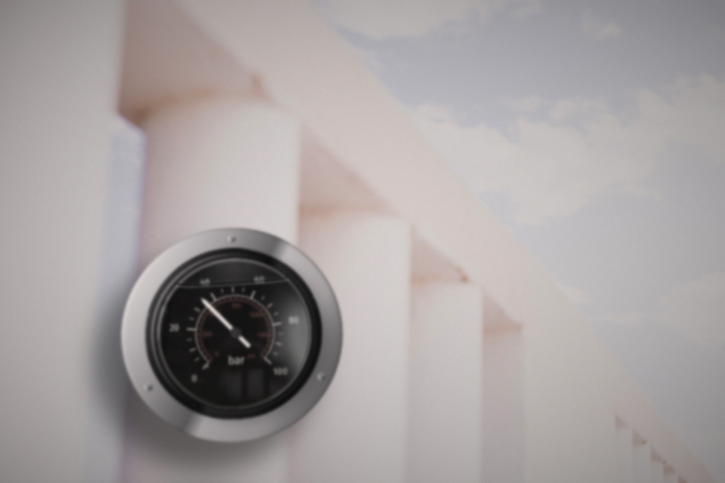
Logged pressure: 35,bar
